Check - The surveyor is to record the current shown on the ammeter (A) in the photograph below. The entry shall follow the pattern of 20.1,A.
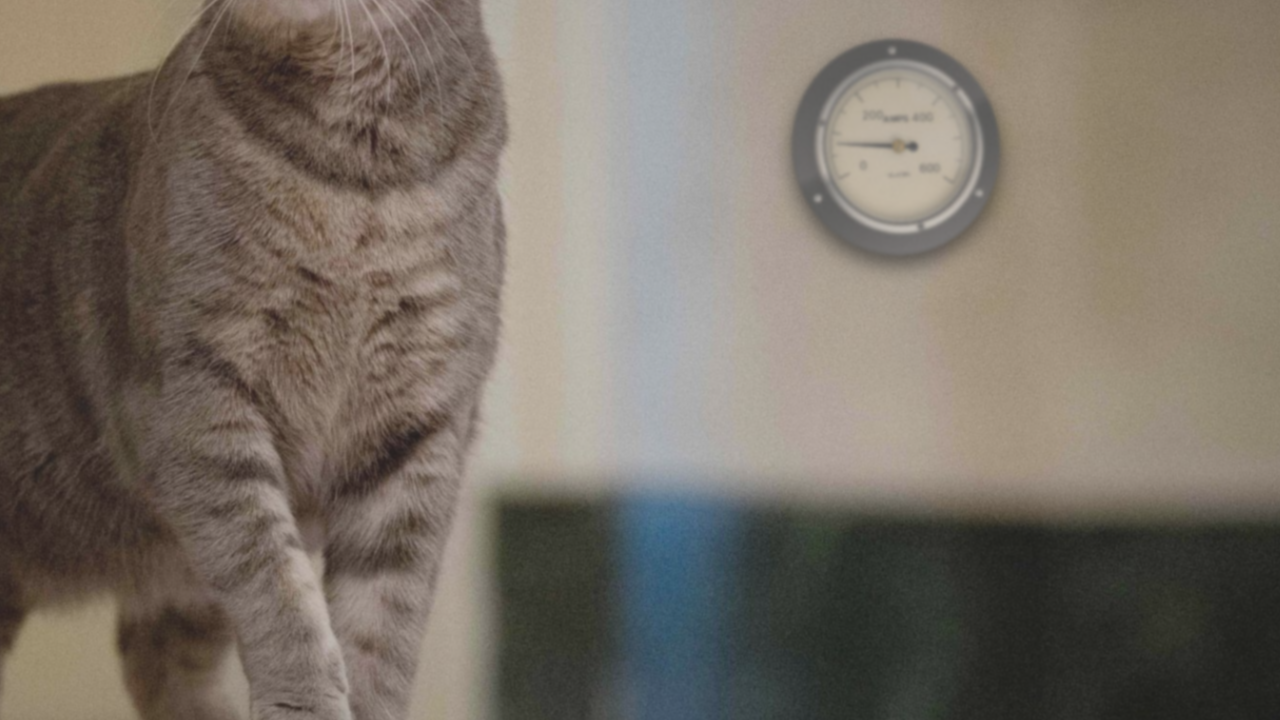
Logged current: 75,A
